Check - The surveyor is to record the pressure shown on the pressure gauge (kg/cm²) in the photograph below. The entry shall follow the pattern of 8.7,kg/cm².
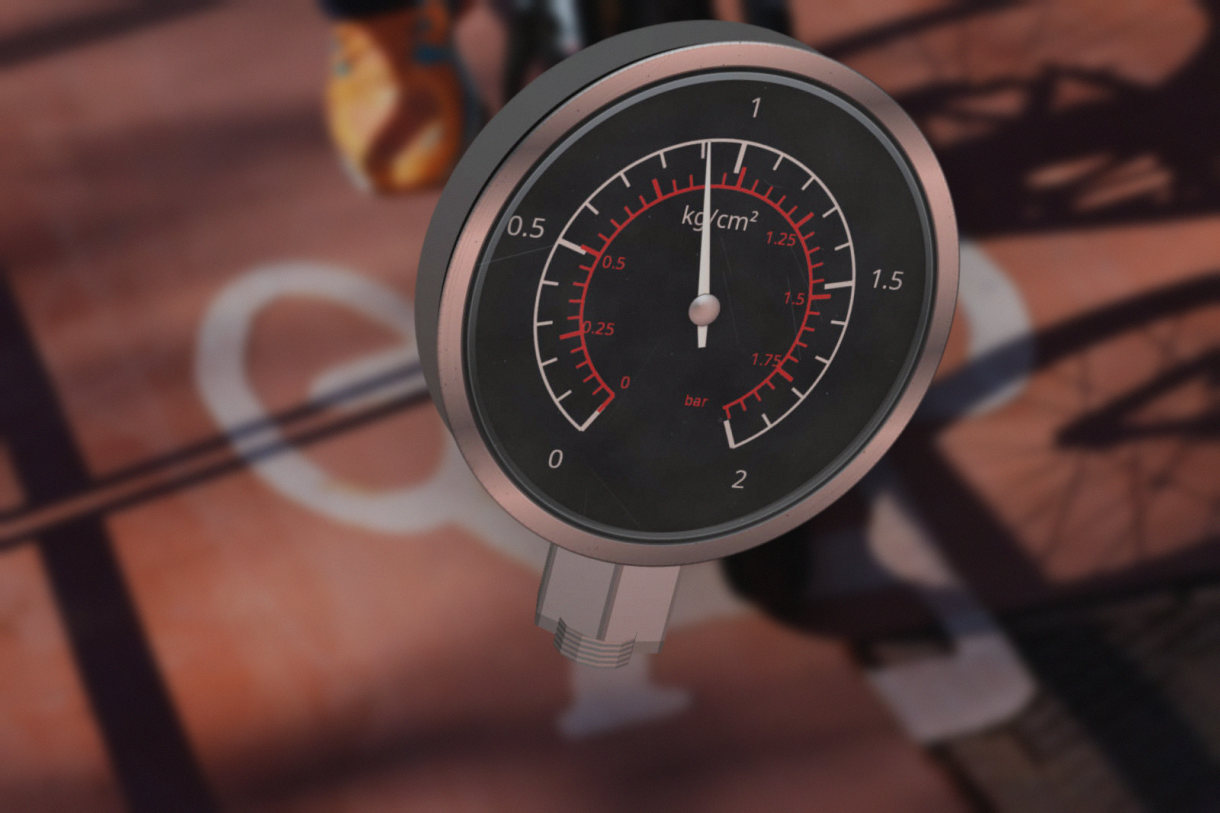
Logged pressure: 0.9,kg/cm²
